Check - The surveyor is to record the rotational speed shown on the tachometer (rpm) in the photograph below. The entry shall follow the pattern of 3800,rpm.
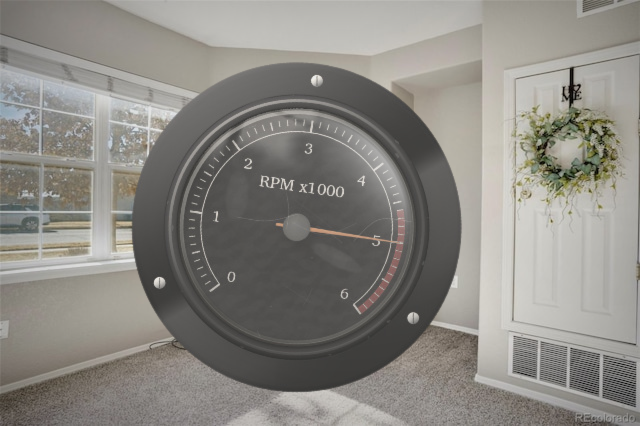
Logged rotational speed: 5000,rpm
